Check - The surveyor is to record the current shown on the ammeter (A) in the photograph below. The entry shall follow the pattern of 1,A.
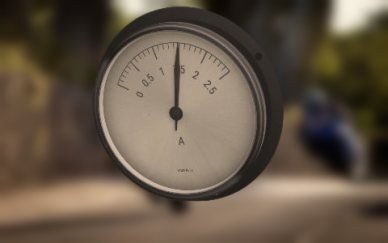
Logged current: 1.5,A
